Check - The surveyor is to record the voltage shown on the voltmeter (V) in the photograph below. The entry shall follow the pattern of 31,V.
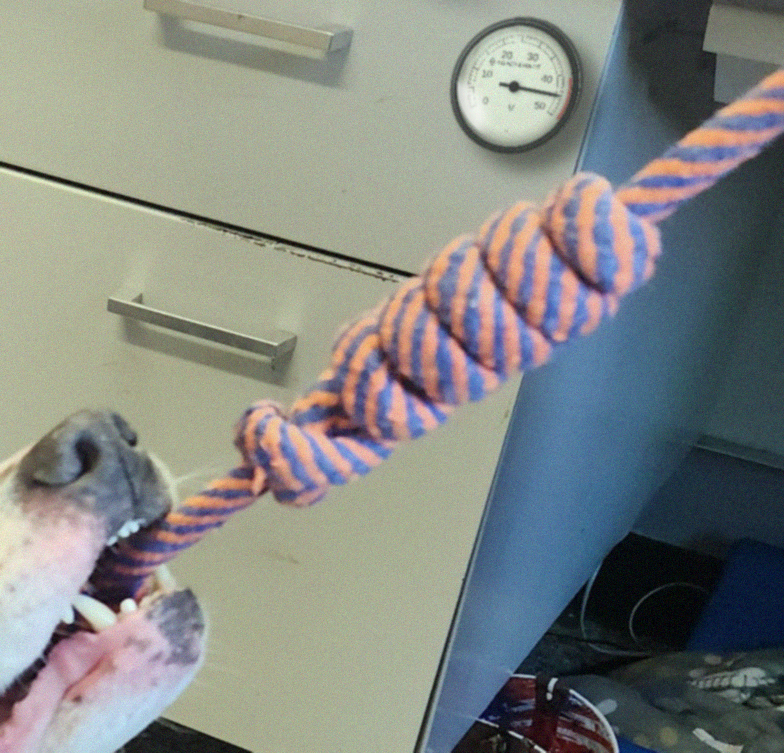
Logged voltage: 45,V
